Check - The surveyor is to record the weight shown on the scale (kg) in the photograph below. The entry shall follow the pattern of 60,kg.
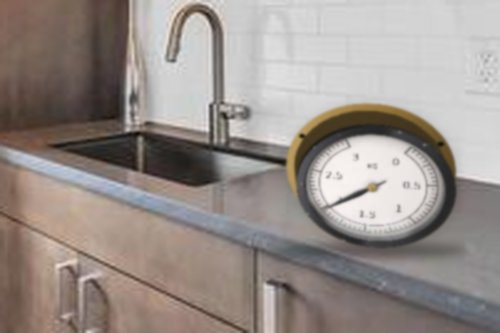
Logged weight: 2,kg
